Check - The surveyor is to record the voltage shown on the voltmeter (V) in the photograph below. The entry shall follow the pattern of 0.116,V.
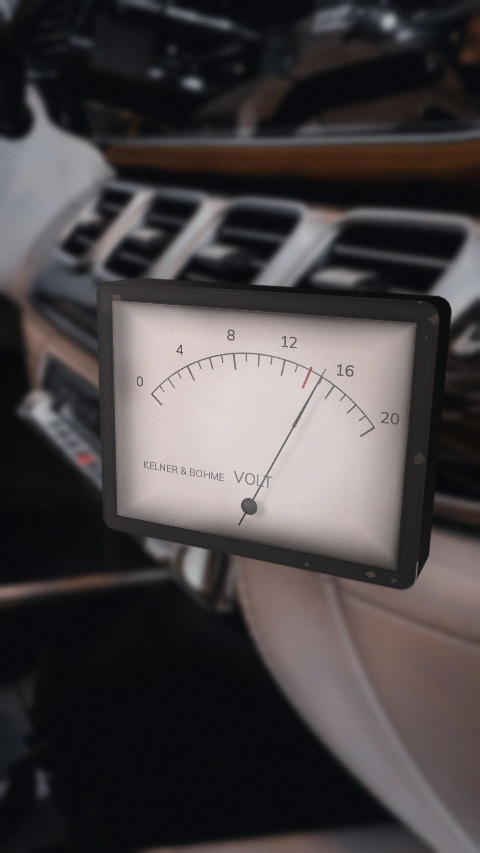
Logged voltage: 15,V
